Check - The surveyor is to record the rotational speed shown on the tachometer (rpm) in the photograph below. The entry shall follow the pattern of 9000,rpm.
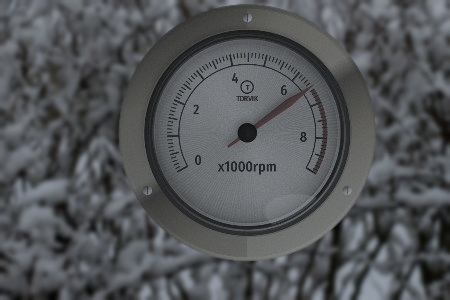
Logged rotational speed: 6500,rpm
